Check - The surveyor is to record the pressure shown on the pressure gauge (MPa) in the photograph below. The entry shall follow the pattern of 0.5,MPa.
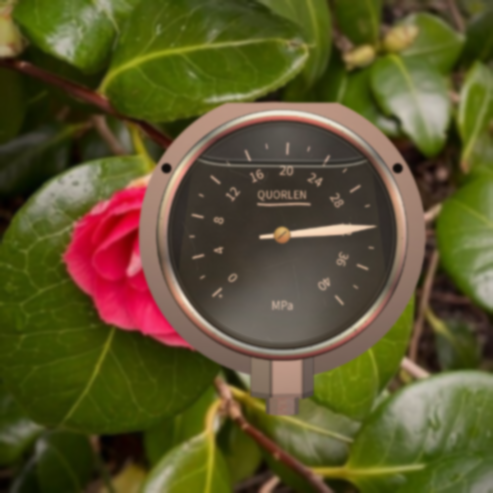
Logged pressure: 32,MPa
